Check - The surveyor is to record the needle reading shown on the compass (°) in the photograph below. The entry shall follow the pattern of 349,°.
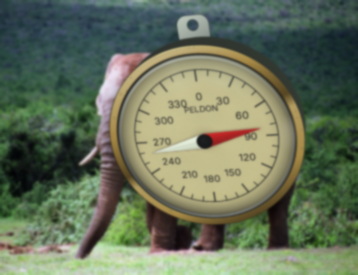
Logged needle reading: 80,°
